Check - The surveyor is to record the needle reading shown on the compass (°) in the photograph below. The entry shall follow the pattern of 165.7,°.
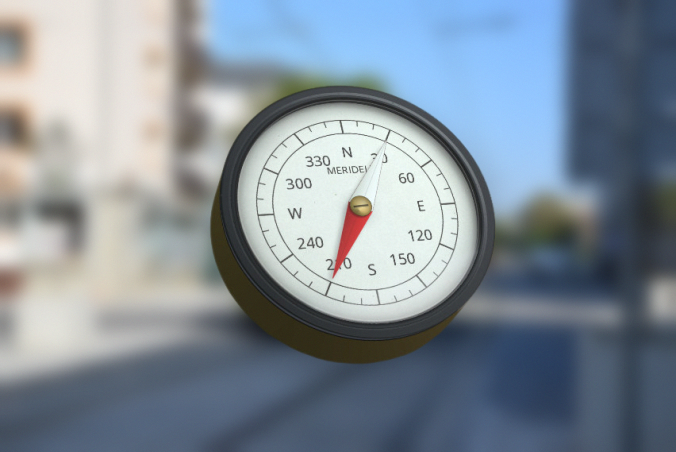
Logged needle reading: 210,°
